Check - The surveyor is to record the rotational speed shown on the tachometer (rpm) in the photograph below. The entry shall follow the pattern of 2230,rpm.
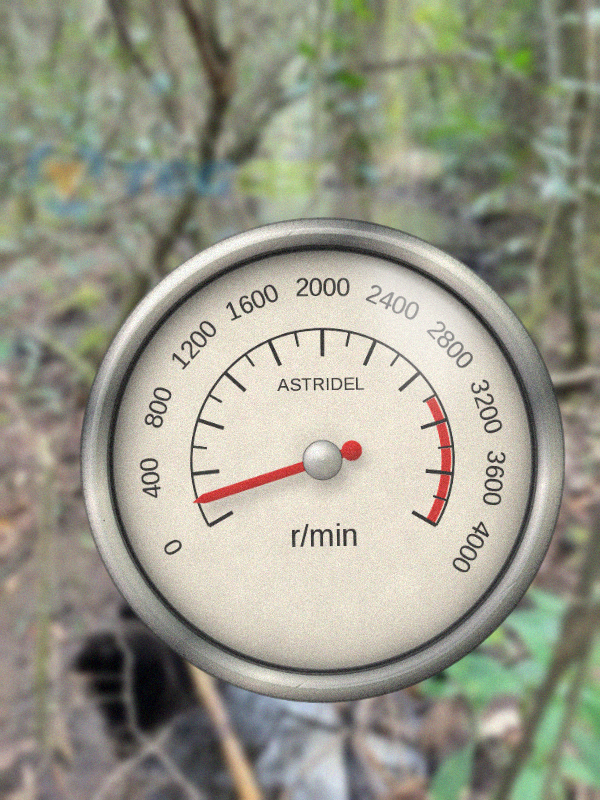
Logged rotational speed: 200,rpm
